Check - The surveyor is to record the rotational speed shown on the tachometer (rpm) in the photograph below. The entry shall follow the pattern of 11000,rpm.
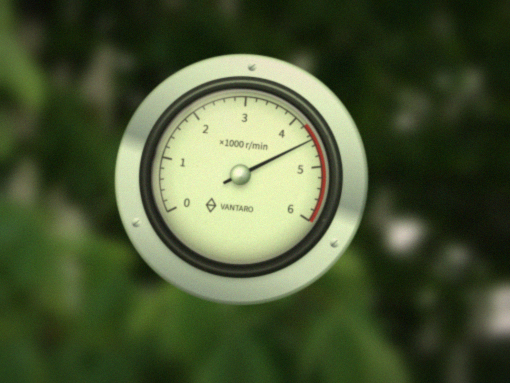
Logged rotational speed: 4500,rpm
